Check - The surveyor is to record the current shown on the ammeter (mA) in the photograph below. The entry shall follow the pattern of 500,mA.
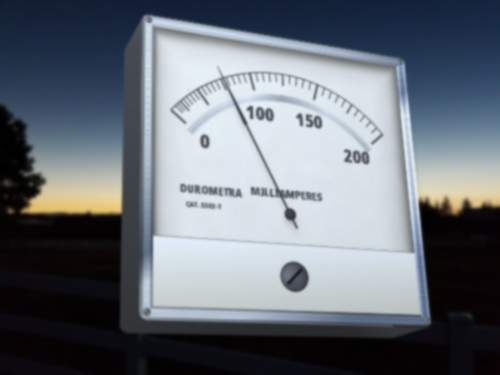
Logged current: 75,mA
